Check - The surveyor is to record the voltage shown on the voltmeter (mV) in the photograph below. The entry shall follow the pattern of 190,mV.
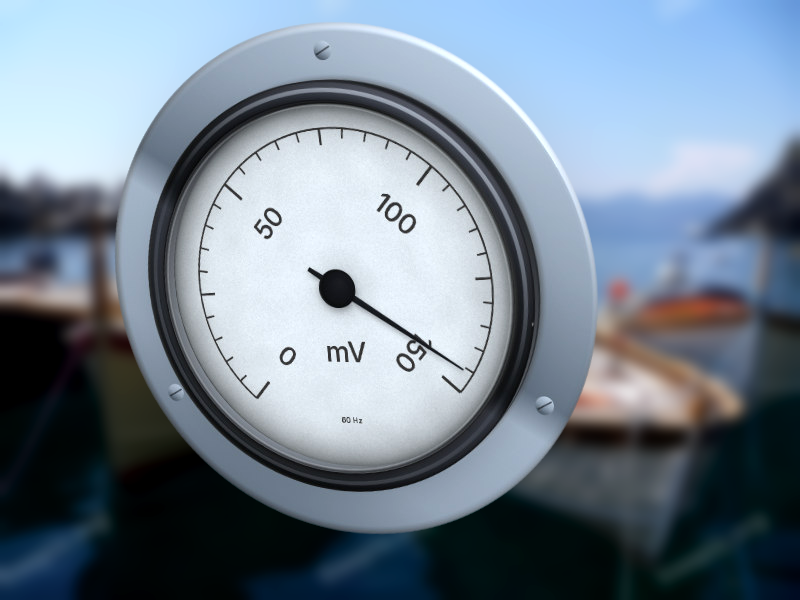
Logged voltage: 145,mV
